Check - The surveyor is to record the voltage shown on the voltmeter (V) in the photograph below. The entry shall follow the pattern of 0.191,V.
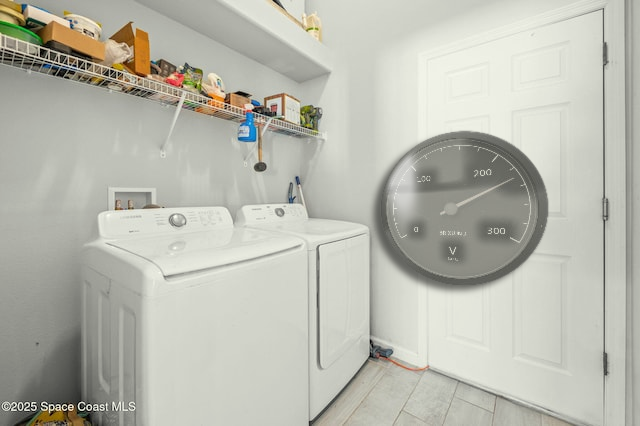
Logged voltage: 230,V
